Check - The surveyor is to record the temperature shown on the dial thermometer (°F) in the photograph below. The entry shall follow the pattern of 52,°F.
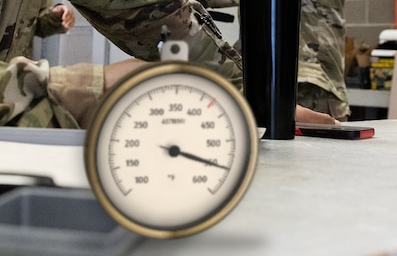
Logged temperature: 550,°F
